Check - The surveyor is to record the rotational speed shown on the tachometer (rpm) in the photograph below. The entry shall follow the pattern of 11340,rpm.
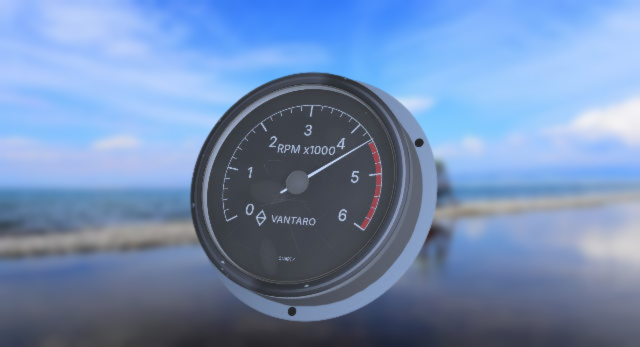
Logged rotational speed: 4400,rpm
